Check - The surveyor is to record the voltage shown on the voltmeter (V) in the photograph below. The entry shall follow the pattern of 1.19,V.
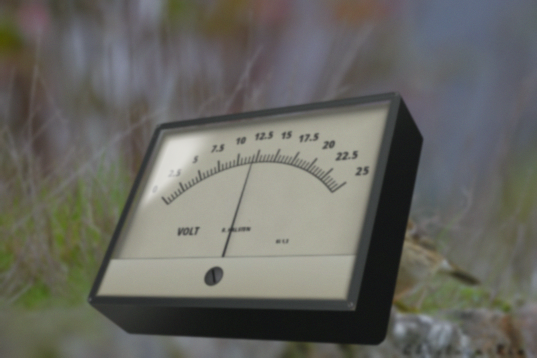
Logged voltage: 12.5,V
